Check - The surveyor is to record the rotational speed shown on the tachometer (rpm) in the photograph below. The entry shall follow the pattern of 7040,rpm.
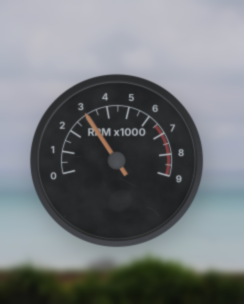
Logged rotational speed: 3000,rpm
